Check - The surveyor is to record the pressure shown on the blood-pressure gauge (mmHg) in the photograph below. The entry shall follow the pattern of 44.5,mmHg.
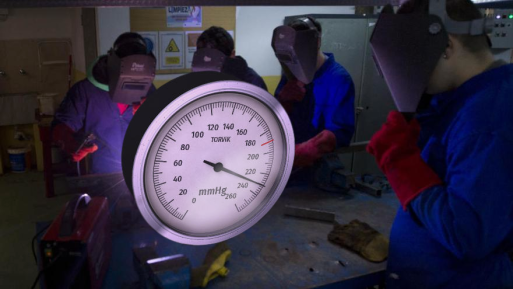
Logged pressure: 230,mmHg
